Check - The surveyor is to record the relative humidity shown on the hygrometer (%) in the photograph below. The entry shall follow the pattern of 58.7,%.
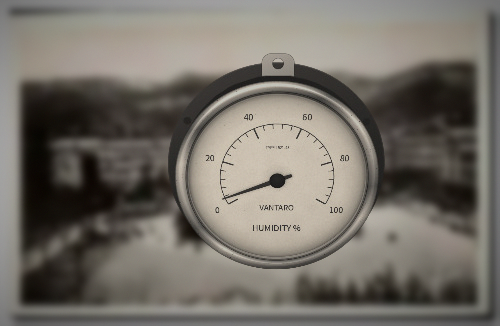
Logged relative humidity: 4,%
